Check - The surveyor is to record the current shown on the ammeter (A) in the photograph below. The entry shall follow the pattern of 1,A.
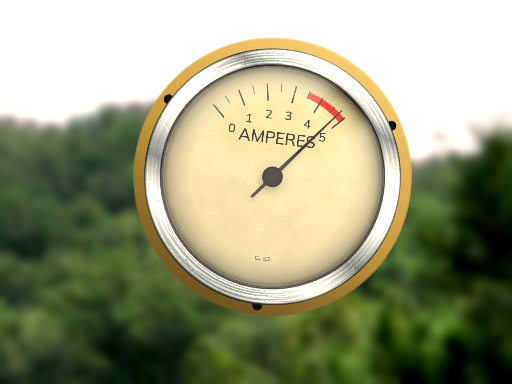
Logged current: 4.75,A
